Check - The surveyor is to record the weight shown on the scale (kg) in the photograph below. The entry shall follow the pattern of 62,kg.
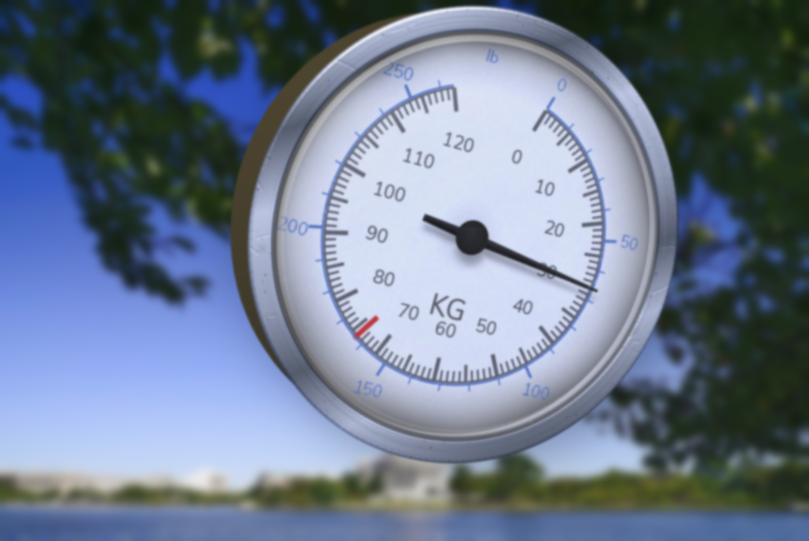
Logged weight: 30,kg
